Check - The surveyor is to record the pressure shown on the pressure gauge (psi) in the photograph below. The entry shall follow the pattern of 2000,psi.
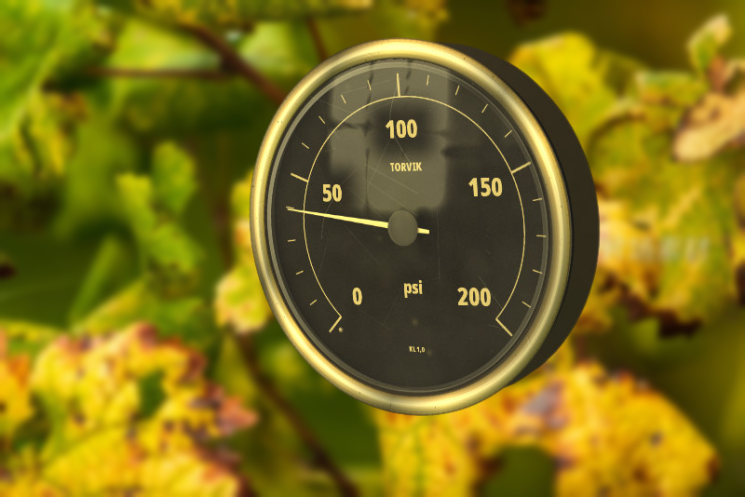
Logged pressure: 40,psi
